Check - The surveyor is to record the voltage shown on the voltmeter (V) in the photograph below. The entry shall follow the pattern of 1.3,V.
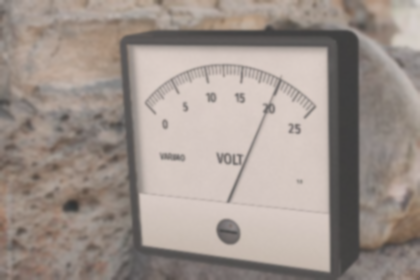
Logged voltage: 20,V
